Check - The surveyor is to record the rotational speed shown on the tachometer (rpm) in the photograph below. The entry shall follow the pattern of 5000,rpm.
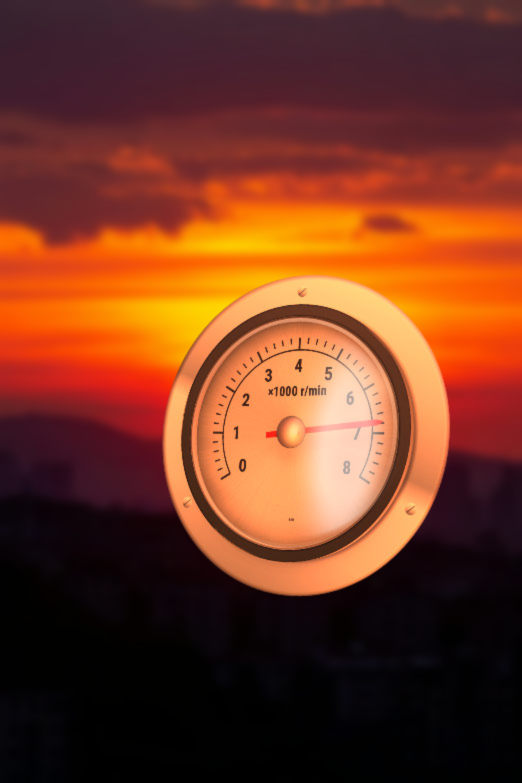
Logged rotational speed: 6800,rpm
